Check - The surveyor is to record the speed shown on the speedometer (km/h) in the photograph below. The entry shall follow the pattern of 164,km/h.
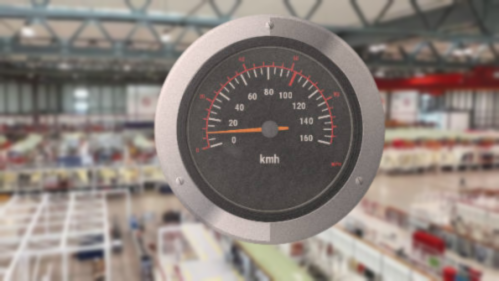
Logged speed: 10,km/h
